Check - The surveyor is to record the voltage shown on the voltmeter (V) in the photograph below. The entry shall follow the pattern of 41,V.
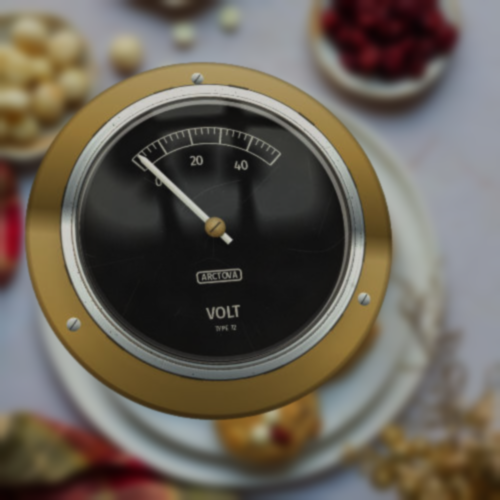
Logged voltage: 2,V
